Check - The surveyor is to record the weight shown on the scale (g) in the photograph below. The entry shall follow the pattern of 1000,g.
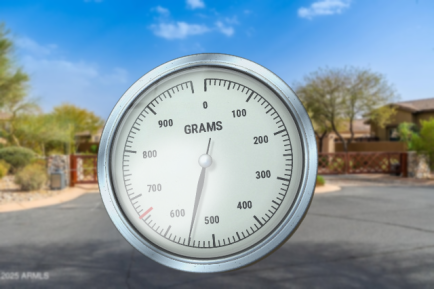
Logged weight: 550,g
